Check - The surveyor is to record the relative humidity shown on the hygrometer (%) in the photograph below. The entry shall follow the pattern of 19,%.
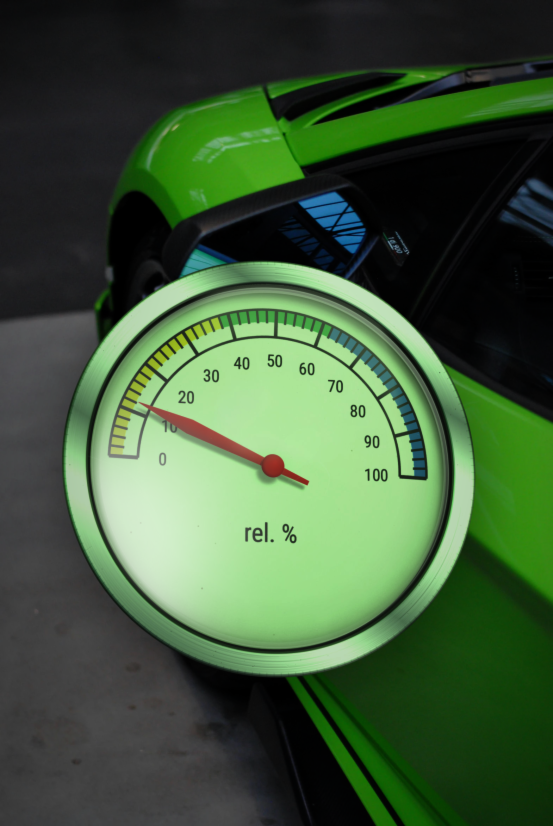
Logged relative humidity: 12,%
